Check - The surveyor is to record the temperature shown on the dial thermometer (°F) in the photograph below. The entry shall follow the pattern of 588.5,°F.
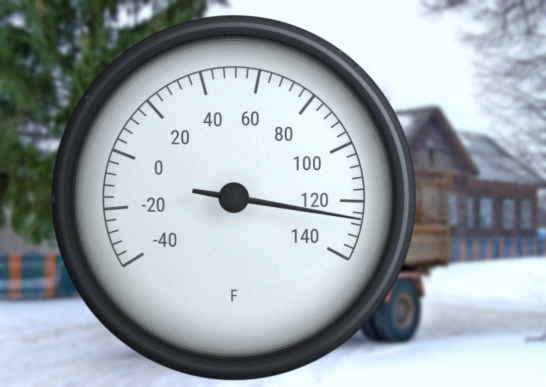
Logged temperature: 126,°F
